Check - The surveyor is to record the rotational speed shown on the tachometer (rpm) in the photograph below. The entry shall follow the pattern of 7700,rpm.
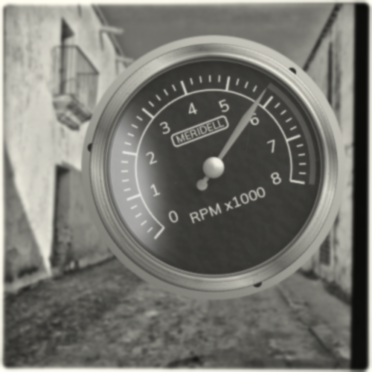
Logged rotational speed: 5800,rpm
